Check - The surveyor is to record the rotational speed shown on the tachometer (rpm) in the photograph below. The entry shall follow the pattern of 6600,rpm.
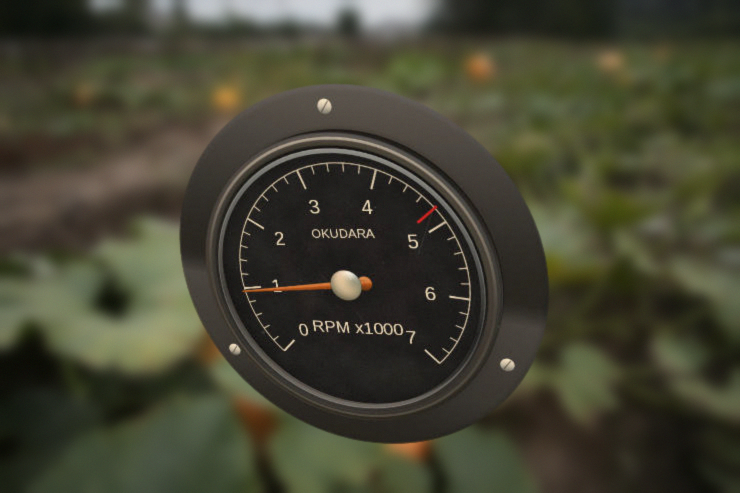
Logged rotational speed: 1000,rpm
